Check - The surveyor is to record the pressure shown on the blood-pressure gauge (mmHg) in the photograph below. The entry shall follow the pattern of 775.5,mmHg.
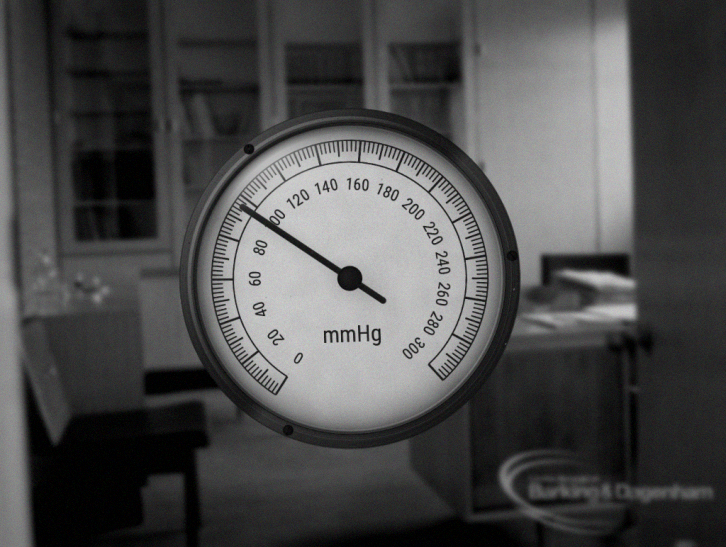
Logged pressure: 96,mmHg
